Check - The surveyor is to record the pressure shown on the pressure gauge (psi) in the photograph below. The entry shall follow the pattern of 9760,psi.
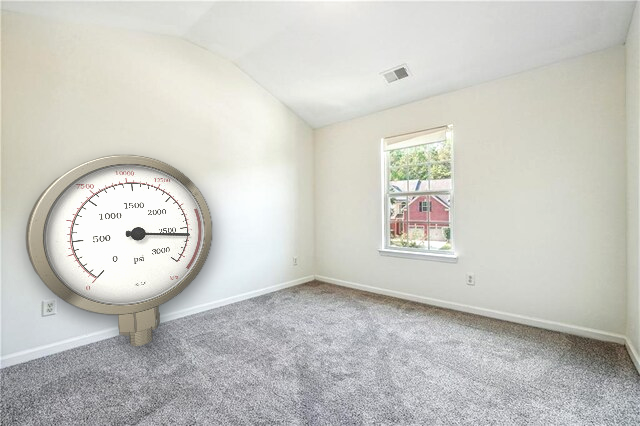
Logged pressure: 2600,psi
